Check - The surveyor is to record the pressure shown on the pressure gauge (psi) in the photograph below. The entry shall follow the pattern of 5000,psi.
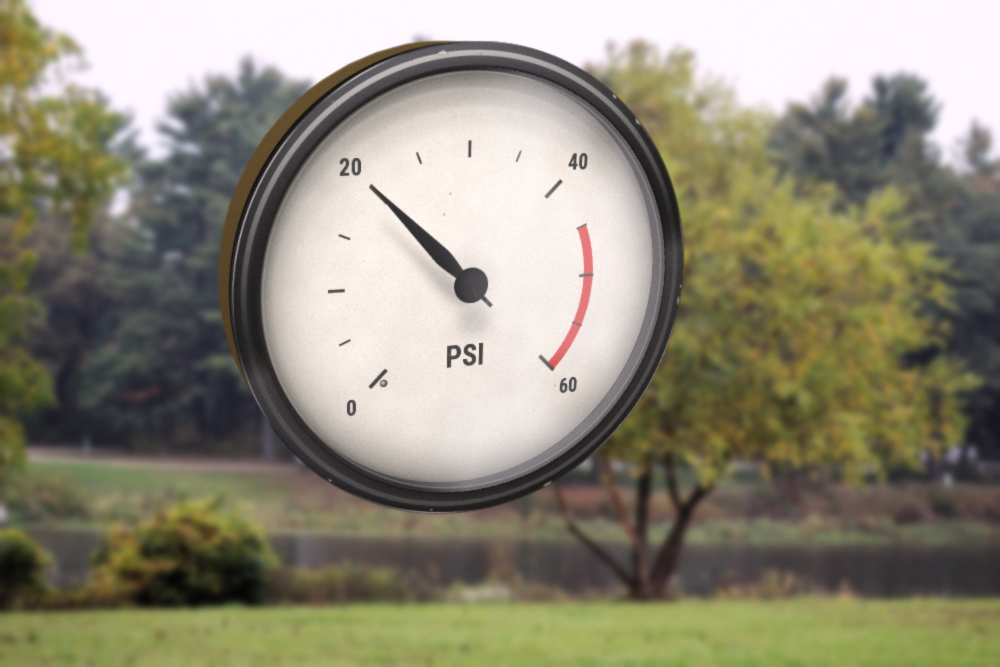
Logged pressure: 20,psi
